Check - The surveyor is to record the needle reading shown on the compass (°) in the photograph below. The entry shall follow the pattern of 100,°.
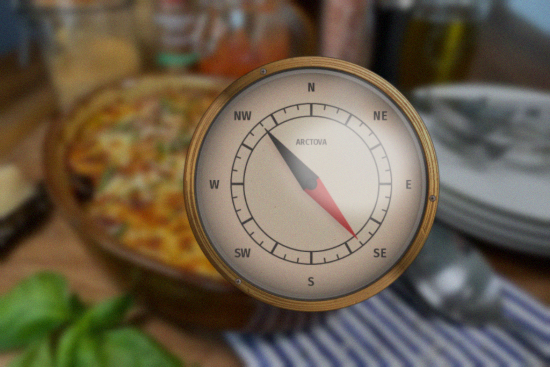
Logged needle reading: 140,°
